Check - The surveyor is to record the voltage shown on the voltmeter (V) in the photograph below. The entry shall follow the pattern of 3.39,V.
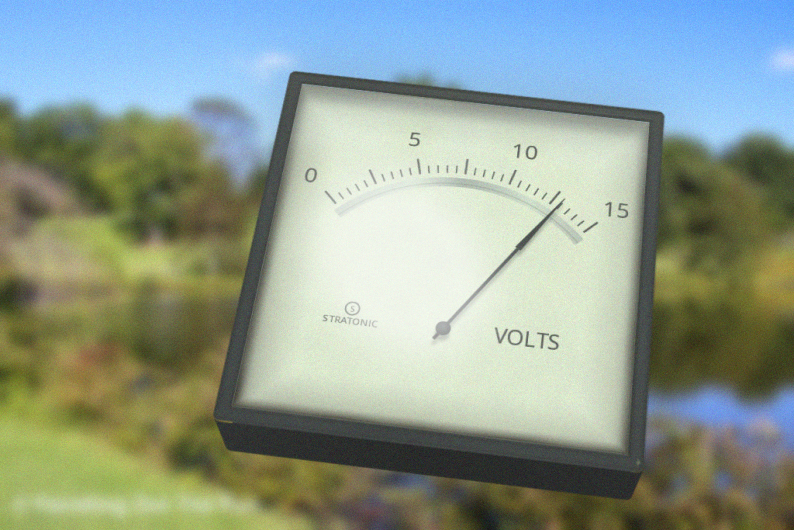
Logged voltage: 13,V
